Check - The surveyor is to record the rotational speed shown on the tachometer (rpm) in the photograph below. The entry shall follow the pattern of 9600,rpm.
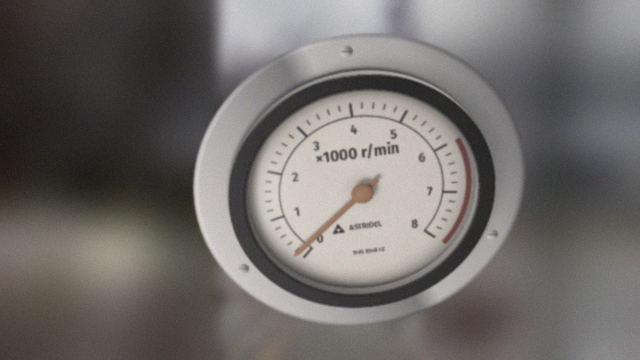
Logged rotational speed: 200,rpm
